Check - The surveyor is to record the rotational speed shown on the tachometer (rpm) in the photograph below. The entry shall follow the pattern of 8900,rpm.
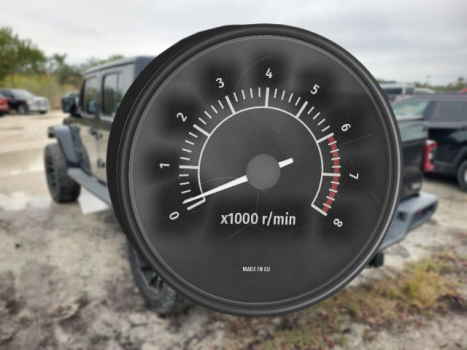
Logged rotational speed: 200,rpm
